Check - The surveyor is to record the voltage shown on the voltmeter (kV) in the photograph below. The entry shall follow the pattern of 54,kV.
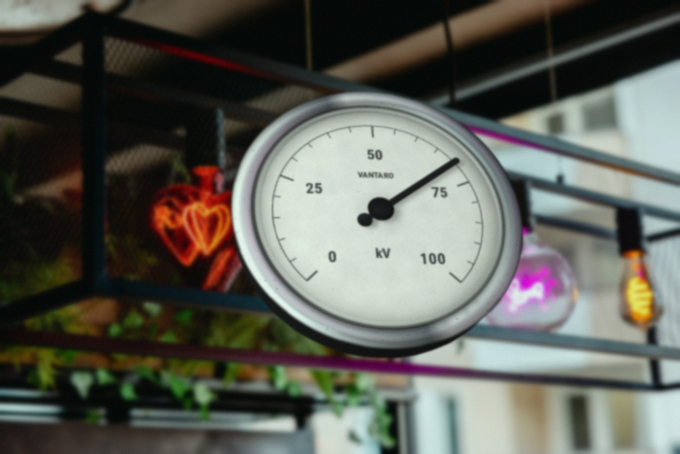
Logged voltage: 70,kV
